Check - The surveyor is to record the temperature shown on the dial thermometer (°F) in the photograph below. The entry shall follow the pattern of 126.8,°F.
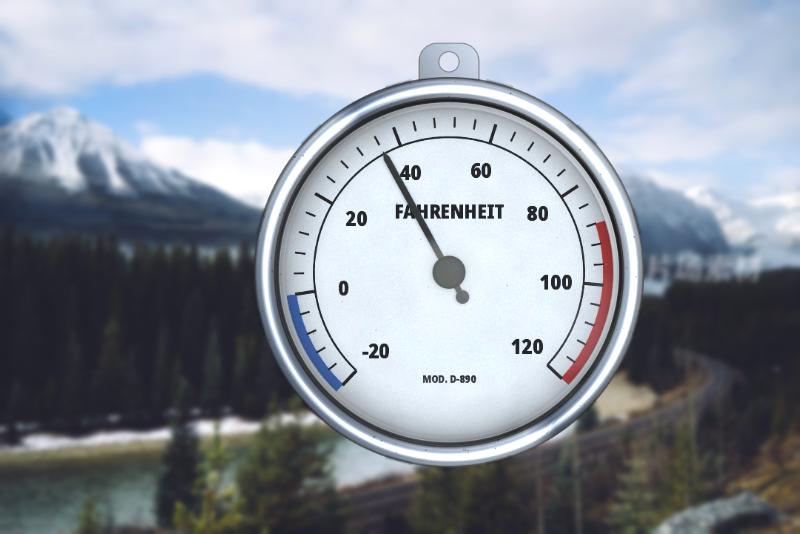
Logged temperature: 36,°F
